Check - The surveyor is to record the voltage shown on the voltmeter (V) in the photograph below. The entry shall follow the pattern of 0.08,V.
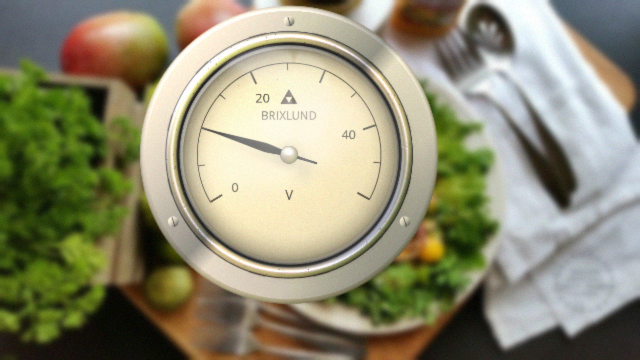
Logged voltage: 10,V
